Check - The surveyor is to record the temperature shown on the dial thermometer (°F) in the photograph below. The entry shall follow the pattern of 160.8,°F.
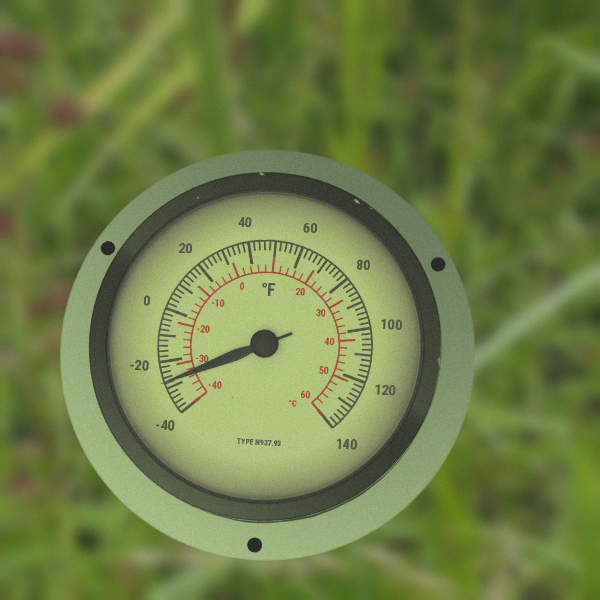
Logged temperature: -28,°F
